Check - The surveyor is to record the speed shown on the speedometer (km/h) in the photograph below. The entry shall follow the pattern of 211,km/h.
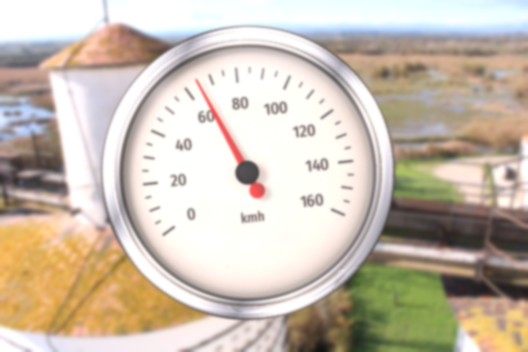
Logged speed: 65,km/h
